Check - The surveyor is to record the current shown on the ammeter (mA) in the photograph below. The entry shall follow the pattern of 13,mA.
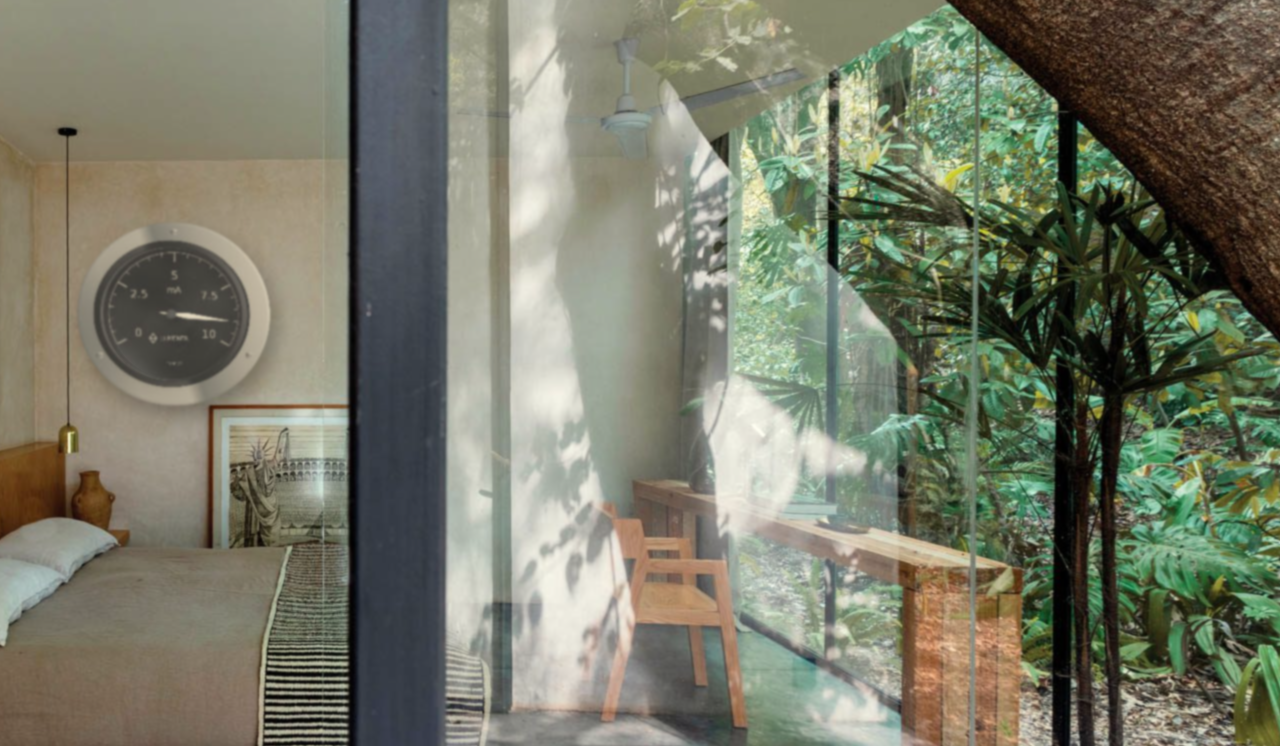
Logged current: 9,mA
